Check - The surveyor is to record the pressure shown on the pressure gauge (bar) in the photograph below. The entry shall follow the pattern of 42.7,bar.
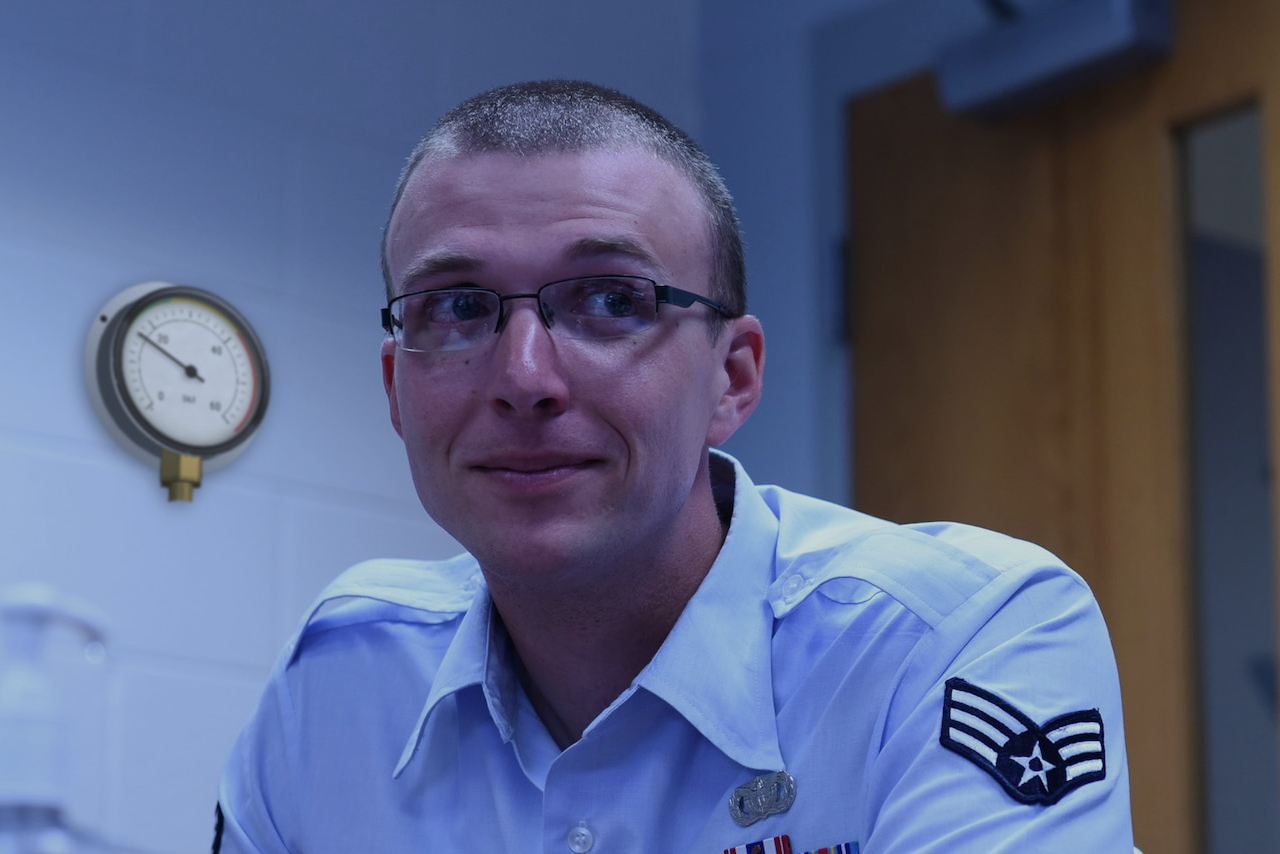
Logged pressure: 16,bar
